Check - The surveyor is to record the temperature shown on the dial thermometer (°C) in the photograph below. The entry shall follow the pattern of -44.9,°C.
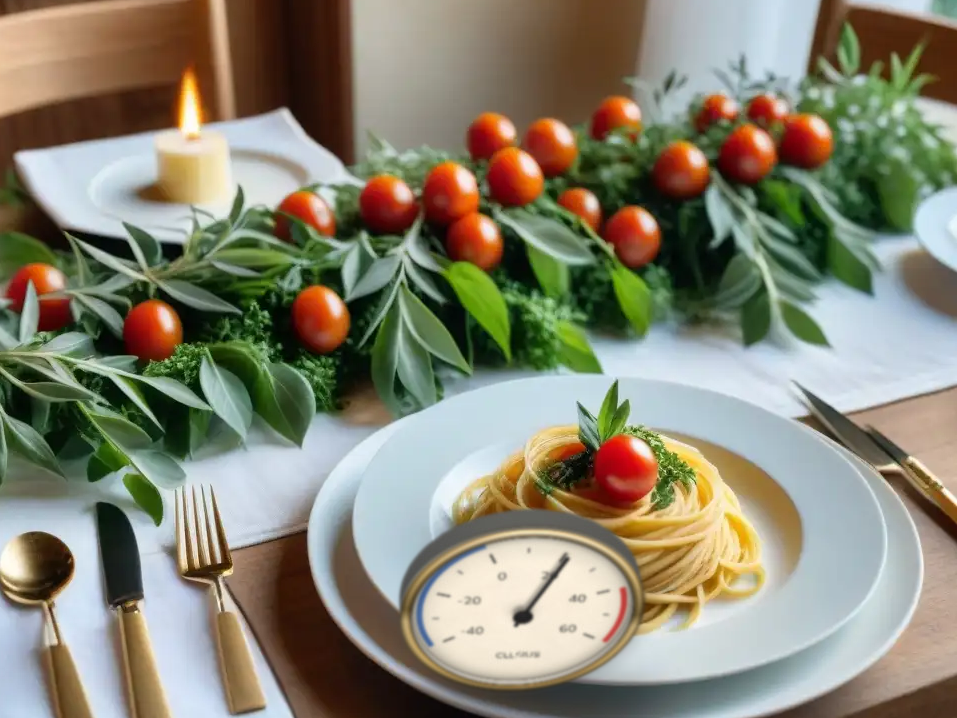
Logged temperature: 20,°C
